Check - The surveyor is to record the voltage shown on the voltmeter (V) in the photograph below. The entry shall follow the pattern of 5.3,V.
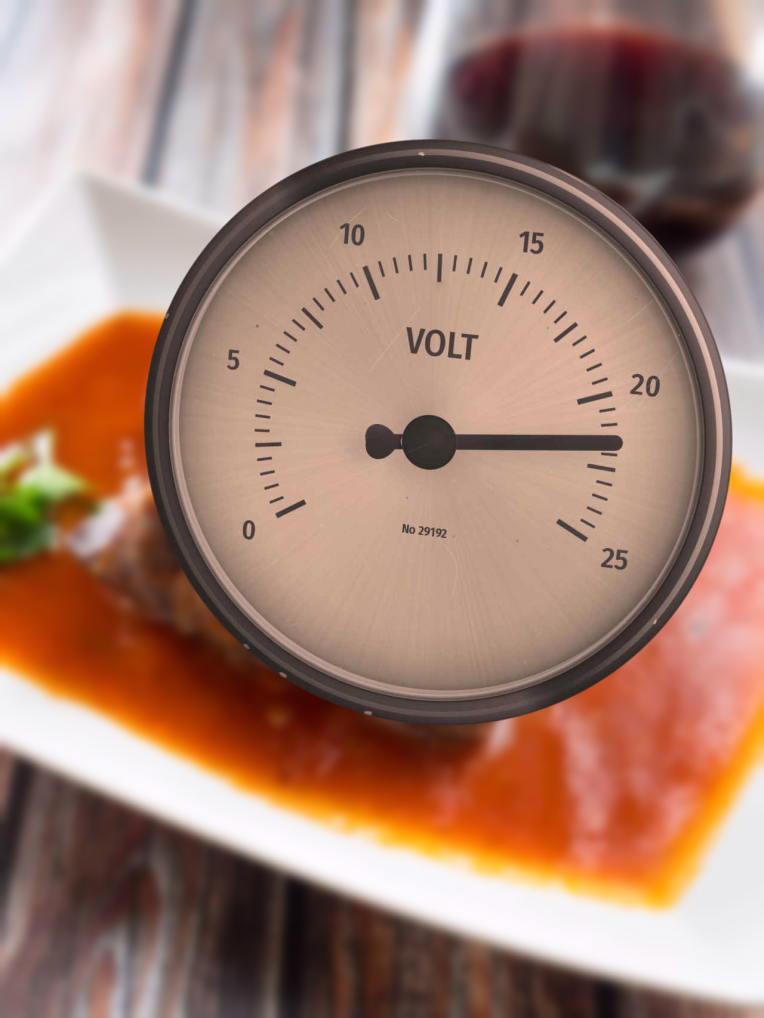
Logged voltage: 21.5,V
